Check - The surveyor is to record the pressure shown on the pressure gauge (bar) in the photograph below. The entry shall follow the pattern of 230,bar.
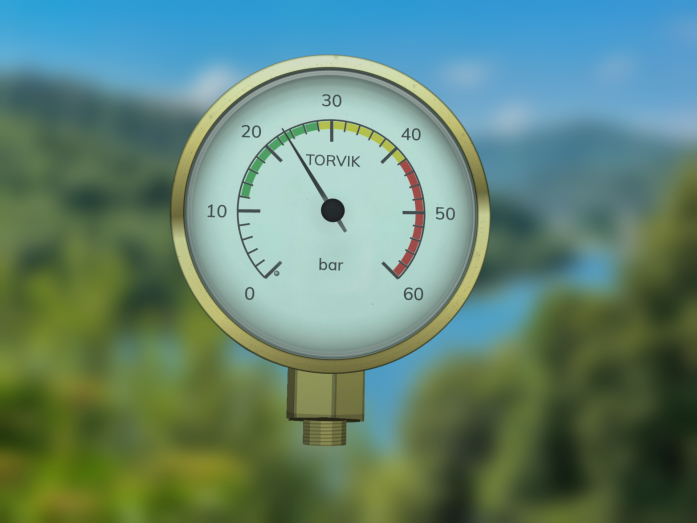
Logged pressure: 23,bar
